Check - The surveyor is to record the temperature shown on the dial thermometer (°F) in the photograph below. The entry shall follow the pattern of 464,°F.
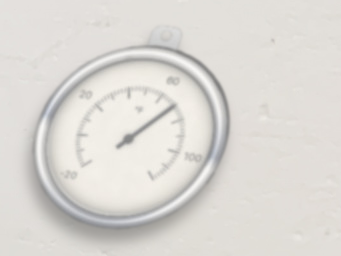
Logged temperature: 70,°F
